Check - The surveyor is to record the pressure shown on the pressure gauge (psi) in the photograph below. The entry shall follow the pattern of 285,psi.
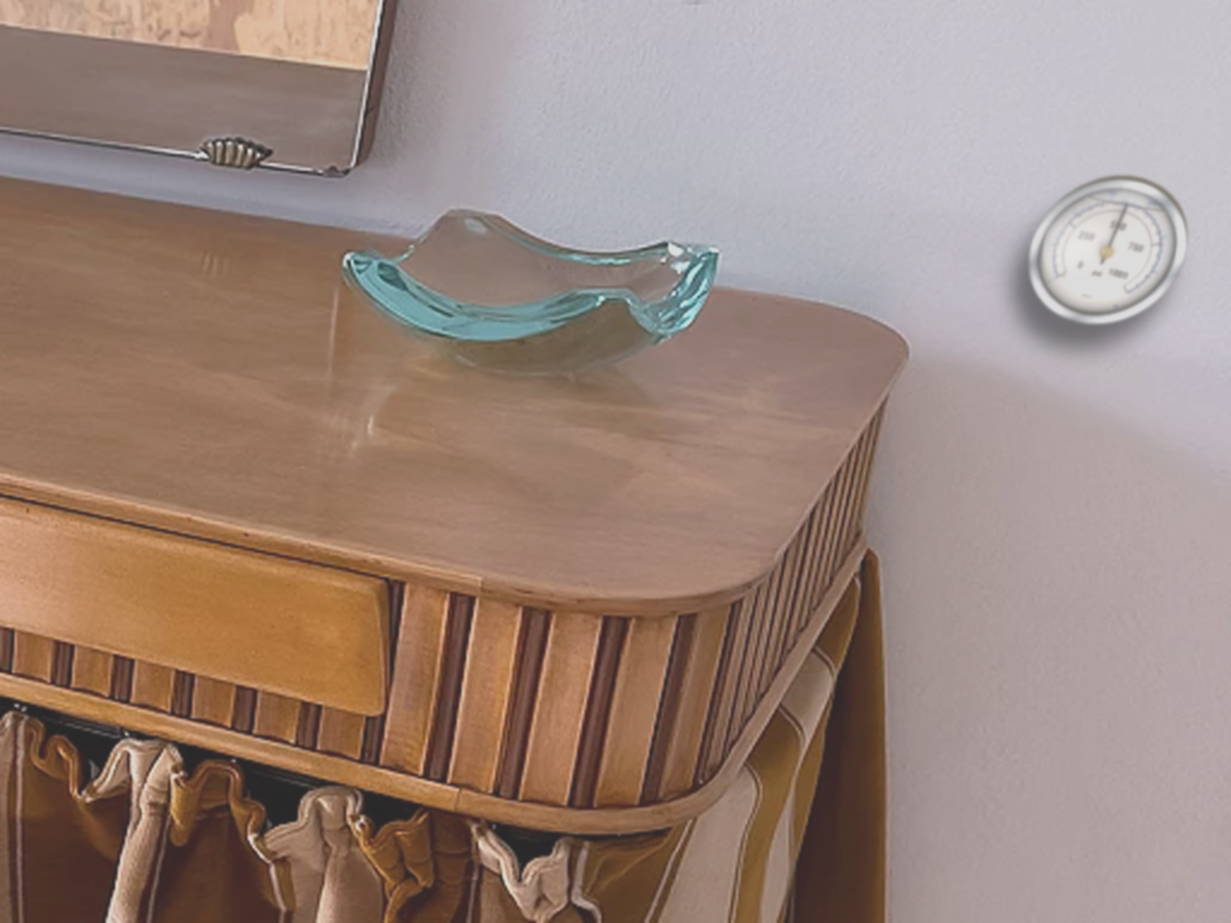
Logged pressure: 500,psi
